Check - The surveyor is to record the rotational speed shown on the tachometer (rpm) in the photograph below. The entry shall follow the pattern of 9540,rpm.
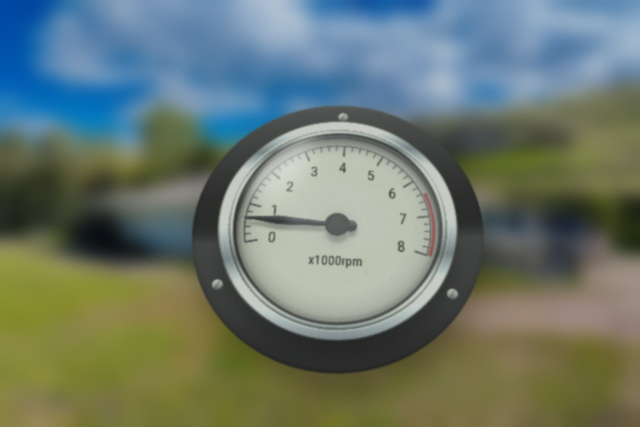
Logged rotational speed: 600,rpm
